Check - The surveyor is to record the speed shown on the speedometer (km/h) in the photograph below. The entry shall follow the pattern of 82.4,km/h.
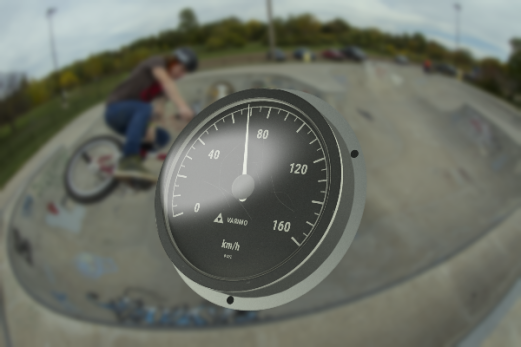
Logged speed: 70,km/h
